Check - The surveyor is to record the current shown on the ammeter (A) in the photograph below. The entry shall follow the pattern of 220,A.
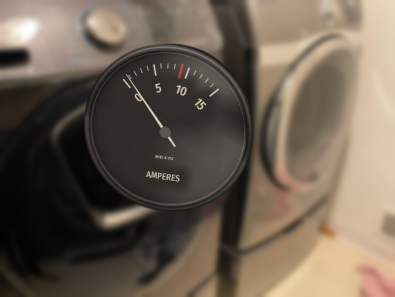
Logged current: 1,A
